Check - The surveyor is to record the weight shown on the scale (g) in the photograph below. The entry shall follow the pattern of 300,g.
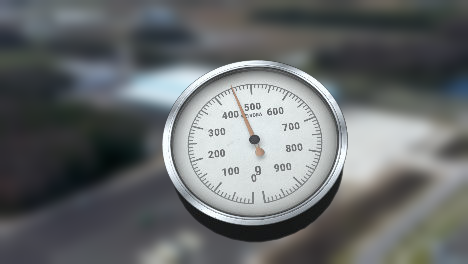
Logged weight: 450,g
